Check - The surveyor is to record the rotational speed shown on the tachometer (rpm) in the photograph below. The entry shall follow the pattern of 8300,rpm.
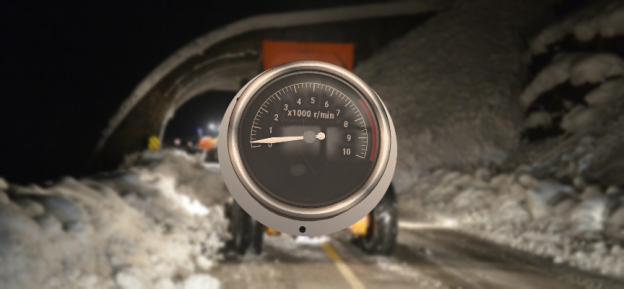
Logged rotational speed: 200,rpm
